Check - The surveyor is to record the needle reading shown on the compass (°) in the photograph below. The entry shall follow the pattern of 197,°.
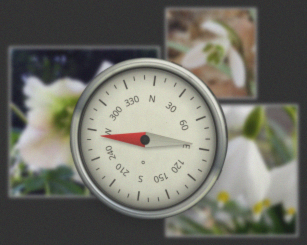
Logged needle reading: 265,°
